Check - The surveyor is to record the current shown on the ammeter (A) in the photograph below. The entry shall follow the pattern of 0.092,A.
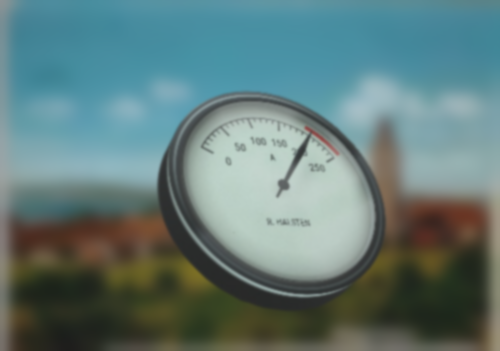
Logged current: 200,A
